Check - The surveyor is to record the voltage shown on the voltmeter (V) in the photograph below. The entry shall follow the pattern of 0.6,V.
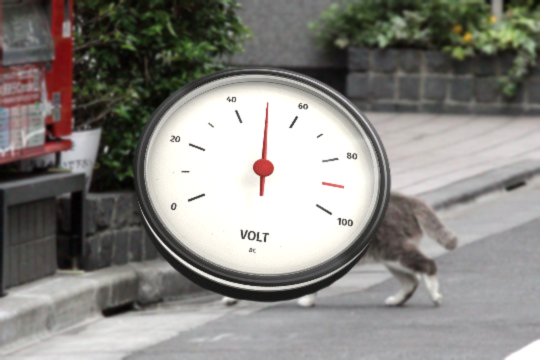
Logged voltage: 50,V
